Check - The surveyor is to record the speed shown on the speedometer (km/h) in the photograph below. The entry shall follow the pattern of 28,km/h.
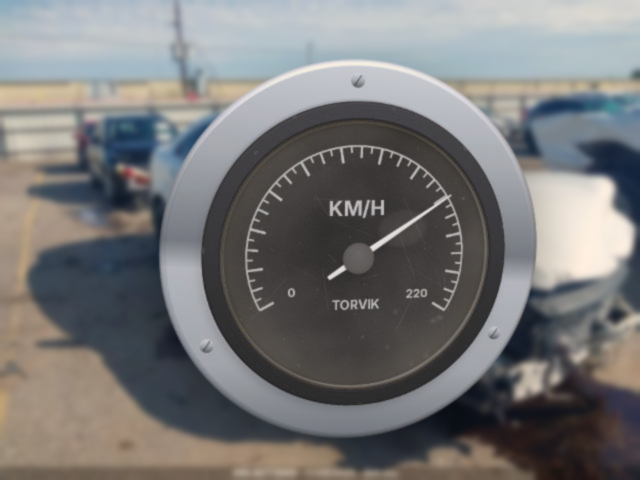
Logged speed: 160,km/h
